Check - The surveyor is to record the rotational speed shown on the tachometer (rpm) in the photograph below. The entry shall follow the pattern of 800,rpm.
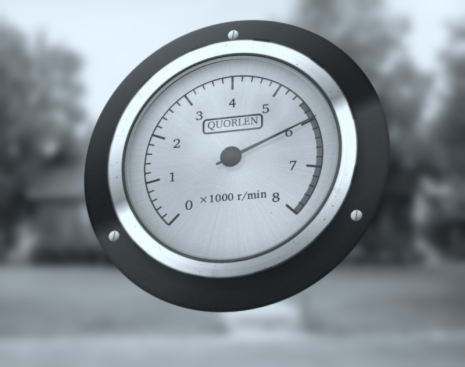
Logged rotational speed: 6000,rpm
